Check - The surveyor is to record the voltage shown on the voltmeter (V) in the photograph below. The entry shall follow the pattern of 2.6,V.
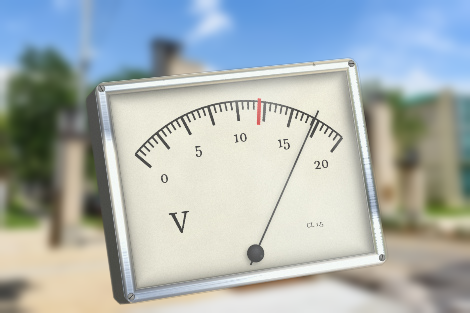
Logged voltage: 17,V
